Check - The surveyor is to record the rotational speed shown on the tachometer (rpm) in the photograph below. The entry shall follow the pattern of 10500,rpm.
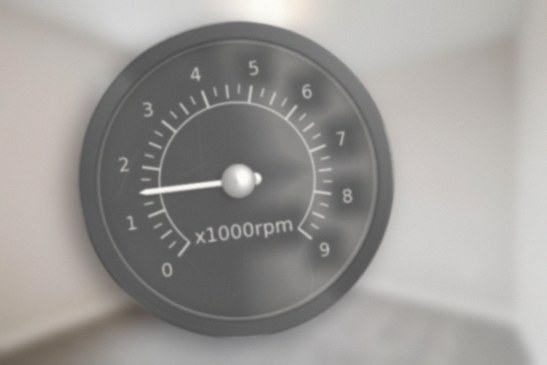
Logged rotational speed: 1500,rpm
